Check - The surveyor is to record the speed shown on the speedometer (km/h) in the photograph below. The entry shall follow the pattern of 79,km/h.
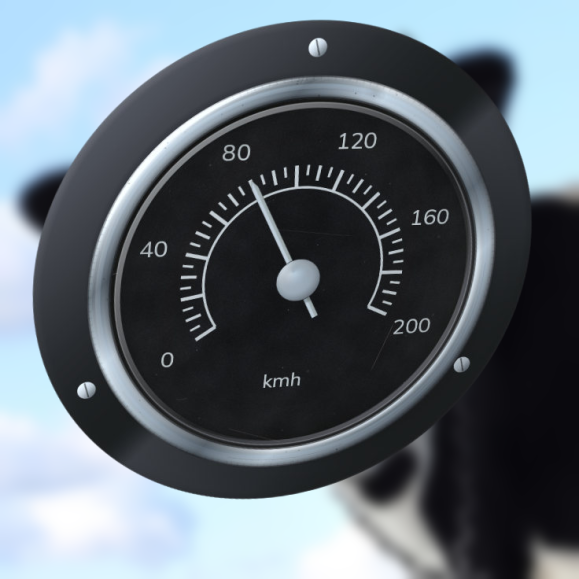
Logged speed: 80,km/h
